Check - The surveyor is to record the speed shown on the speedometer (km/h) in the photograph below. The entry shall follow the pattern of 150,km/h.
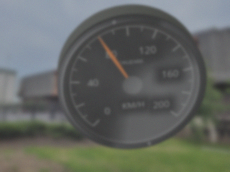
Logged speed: 80,km/h
